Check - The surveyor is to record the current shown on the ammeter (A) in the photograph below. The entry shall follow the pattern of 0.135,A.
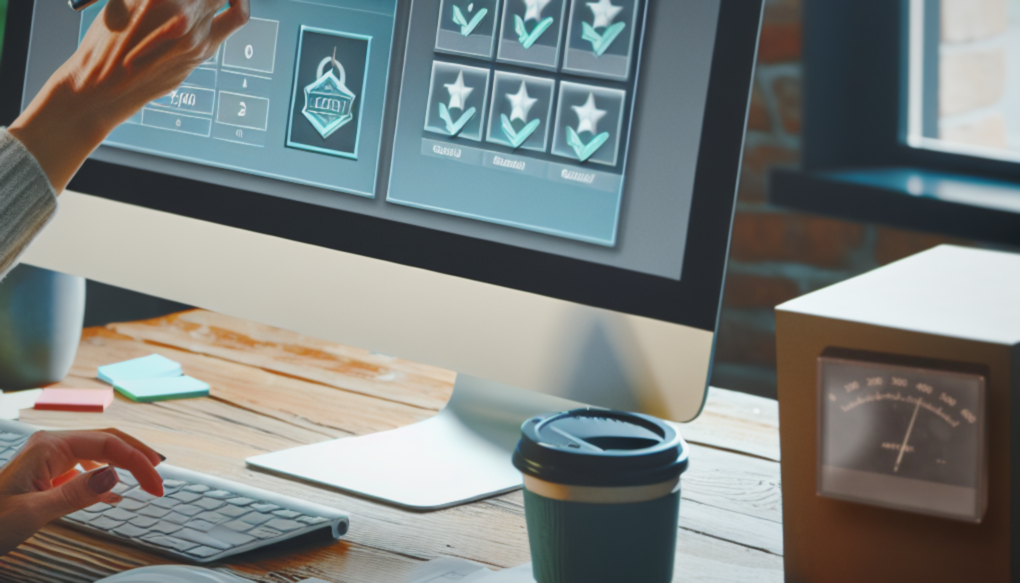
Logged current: 400,A
